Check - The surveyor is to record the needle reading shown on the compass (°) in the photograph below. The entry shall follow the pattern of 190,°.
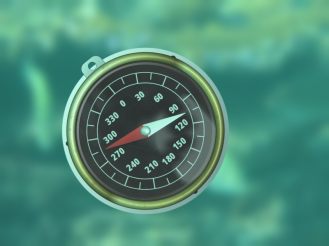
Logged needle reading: 285,°
